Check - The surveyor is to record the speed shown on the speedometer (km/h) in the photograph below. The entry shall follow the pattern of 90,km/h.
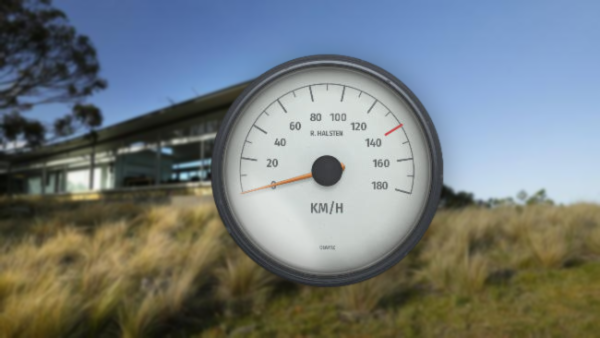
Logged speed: 0,km/h
